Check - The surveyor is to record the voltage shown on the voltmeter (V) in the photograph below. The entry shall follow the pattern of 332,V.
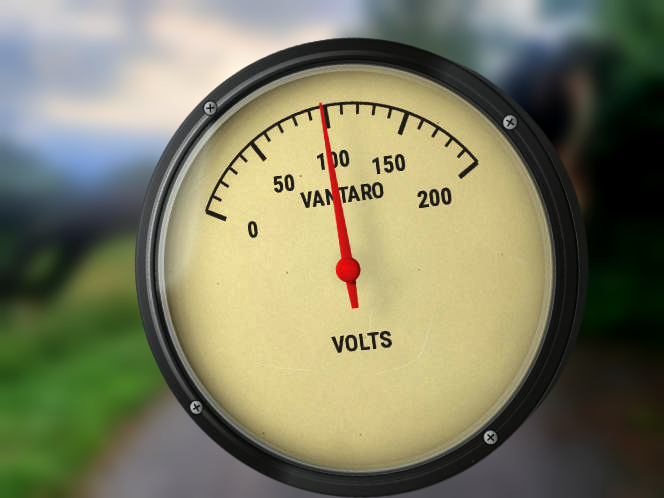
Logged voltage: 100,V
